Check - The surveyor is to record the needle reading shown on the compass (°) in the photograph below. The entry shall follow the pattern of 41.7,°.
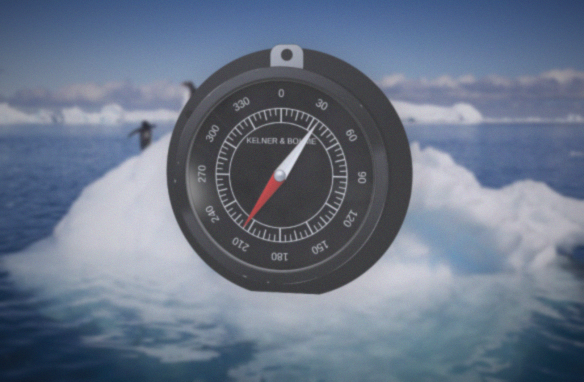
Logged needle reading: 215,°
